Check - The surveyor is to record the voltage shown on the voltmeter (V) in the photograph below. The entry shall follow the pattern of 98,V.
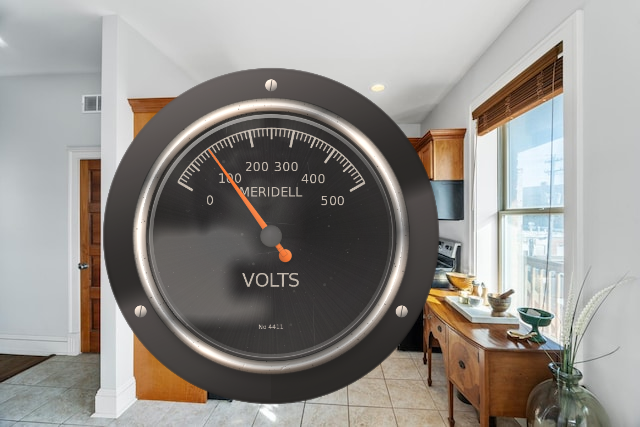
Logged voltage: 100,V
